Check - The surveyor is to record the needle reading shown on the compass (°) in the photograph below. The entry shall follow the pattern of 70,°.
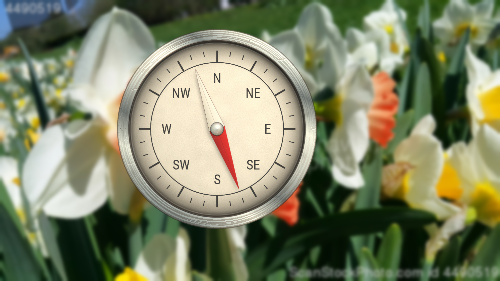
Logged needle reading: 160,°
